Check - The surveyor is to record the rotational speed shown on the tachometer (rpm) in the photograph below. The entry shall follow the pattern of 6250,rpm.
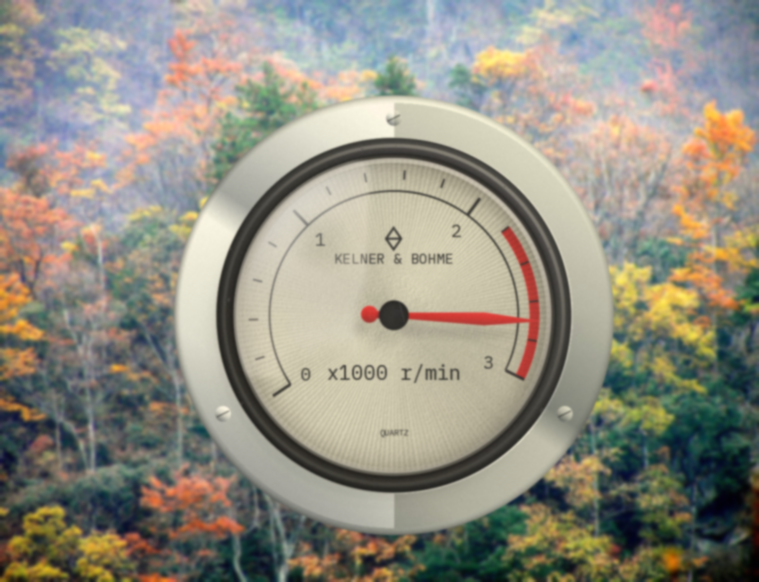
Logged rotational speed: 2700,rpm
